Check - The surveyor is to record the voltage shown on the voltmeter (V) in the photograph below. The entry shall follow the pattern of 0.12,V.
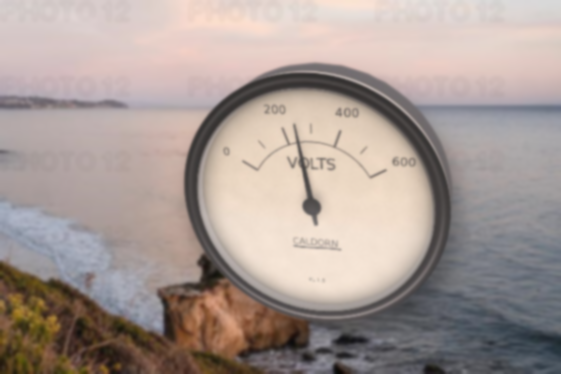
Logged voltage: 250,V
